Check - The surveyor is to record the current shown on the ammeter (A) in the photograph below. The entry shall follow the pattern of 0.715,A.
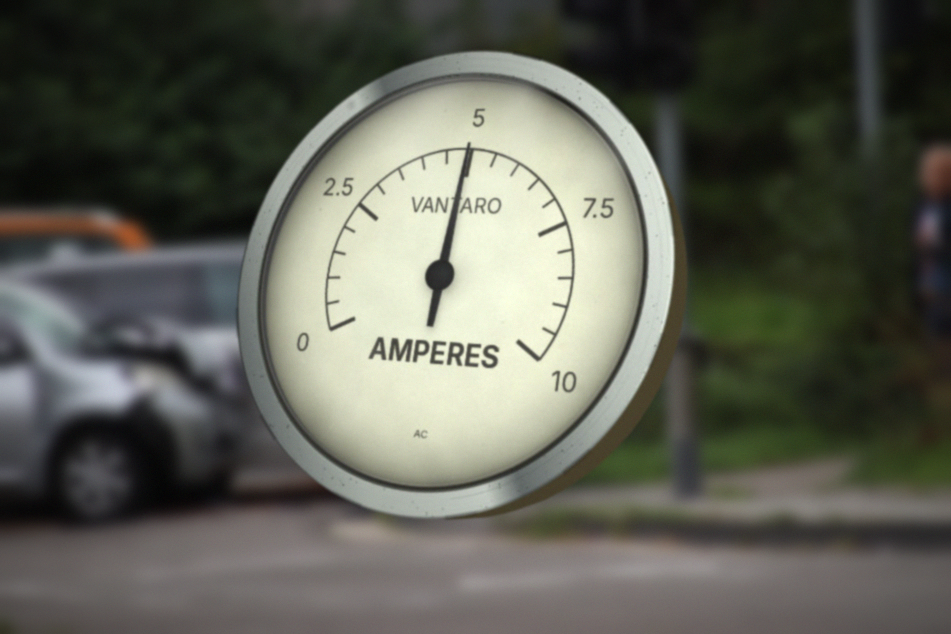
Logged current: 5,A
